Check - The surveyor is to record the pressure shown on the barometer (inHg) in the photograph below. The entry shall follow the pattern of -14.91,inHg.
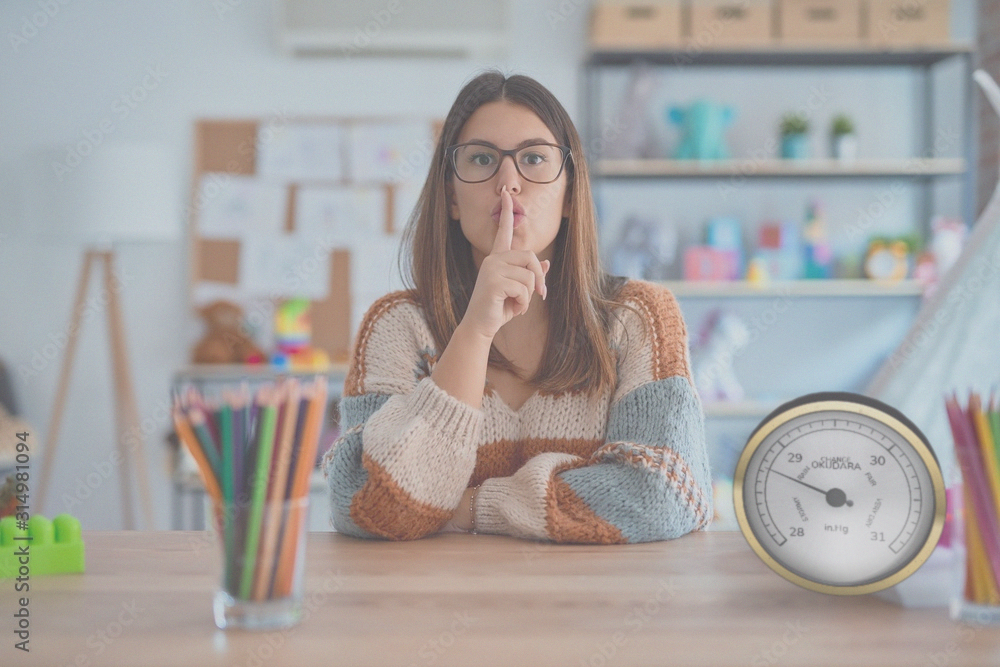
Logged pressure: 28.75,inHg
